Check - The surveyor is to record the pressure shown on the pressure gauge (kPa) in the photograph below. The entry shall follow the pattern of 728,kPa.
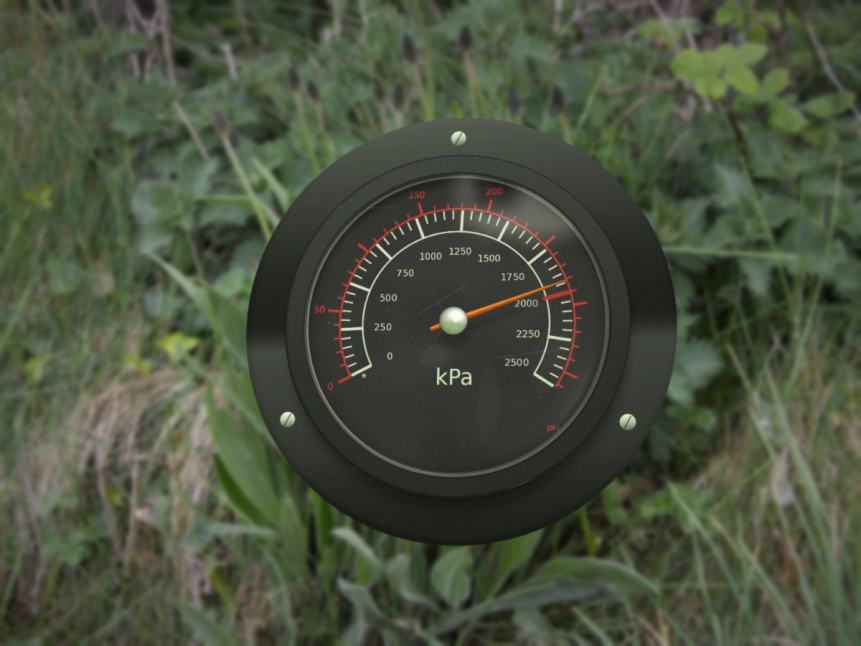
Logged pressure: 1950,kPa
